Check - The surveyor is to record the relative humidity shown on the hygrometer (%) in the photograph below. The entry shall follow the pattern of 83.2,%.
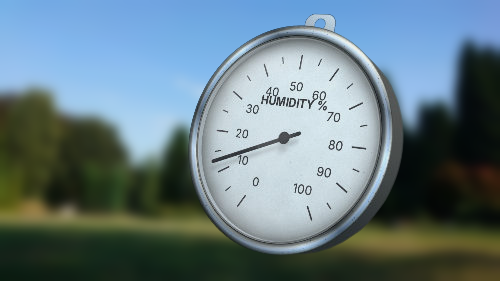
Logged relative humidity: 12.5,%
